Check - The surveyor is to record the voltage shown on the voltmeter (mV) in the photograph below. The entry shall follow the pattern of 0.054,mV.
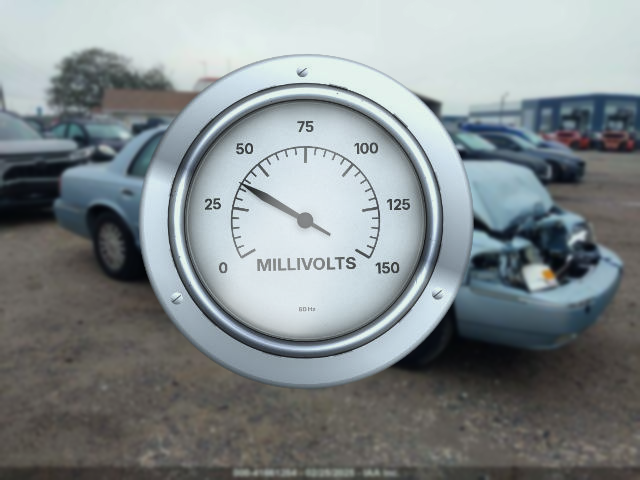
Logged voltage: 37.5,mV
